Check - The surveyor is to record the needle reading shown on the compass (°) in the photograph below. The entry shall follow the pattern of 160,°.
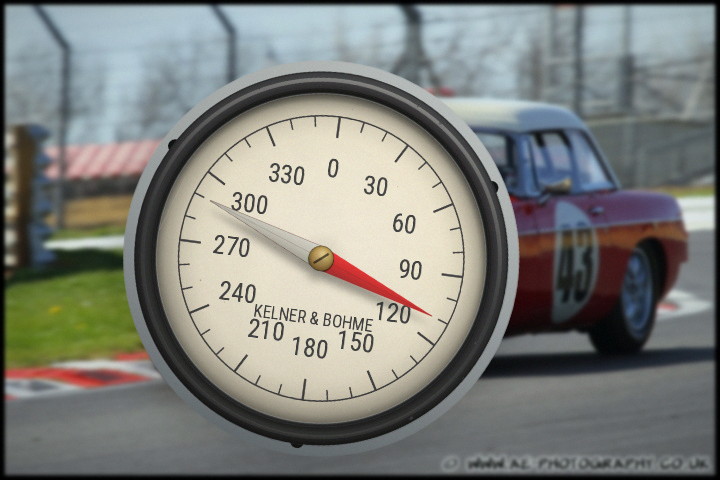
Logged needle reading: 110,°
